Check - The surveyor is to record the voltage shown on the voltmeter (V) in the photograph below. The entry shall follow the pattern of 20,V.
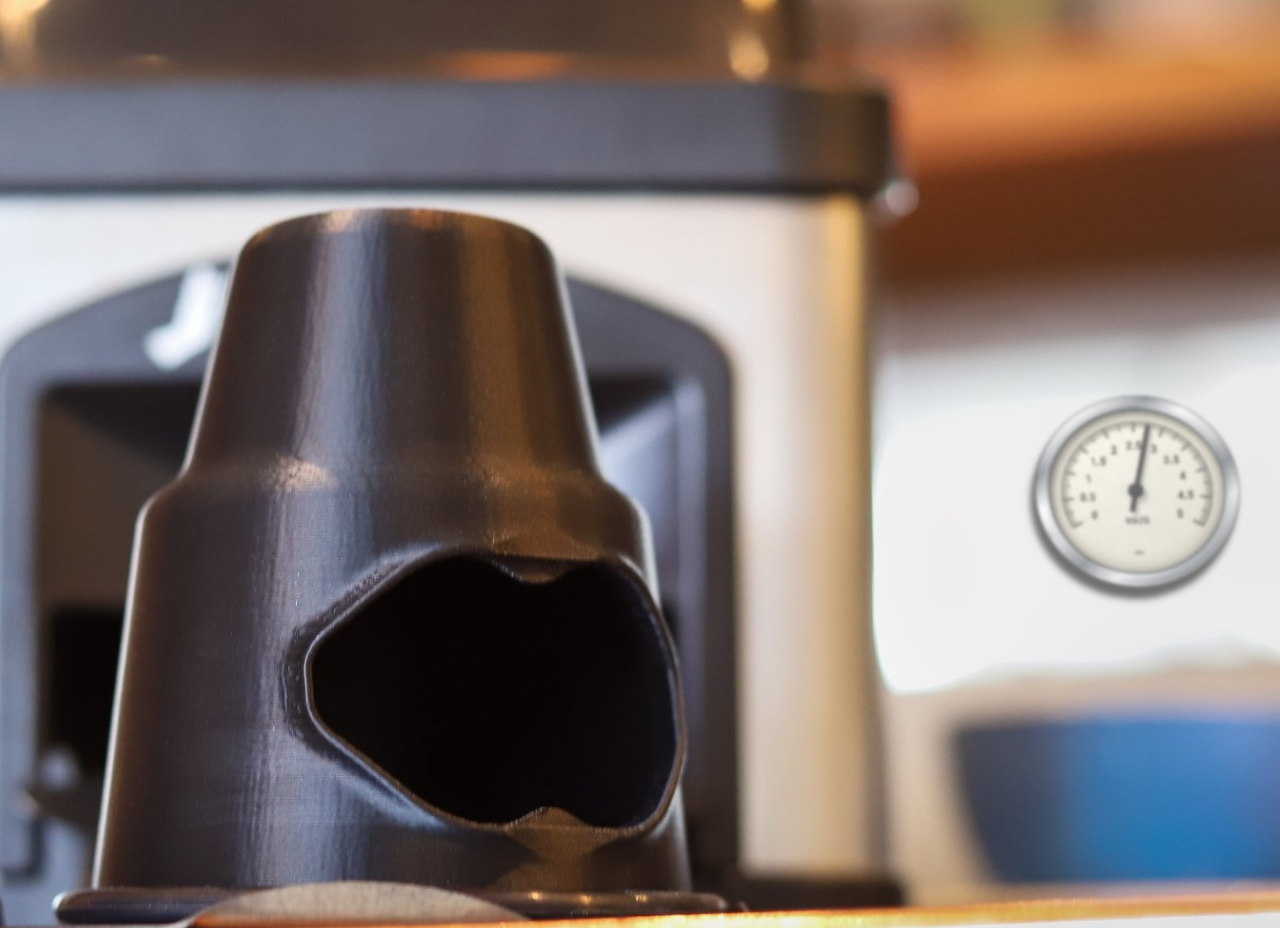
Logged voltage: 2.75,V
